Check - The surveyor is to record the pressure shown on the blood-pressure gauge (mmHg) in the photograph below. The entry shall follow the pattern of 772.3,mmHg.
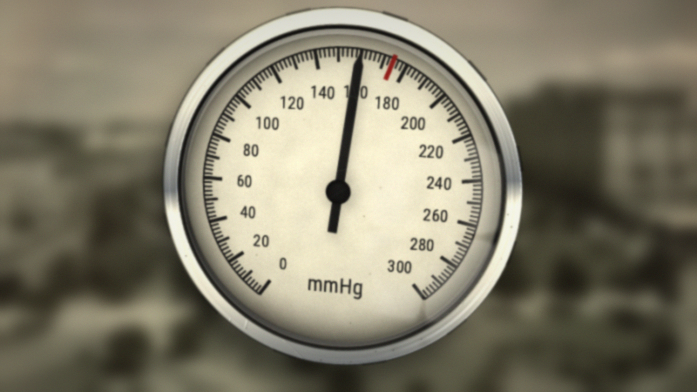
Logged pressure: 160,mmHg
